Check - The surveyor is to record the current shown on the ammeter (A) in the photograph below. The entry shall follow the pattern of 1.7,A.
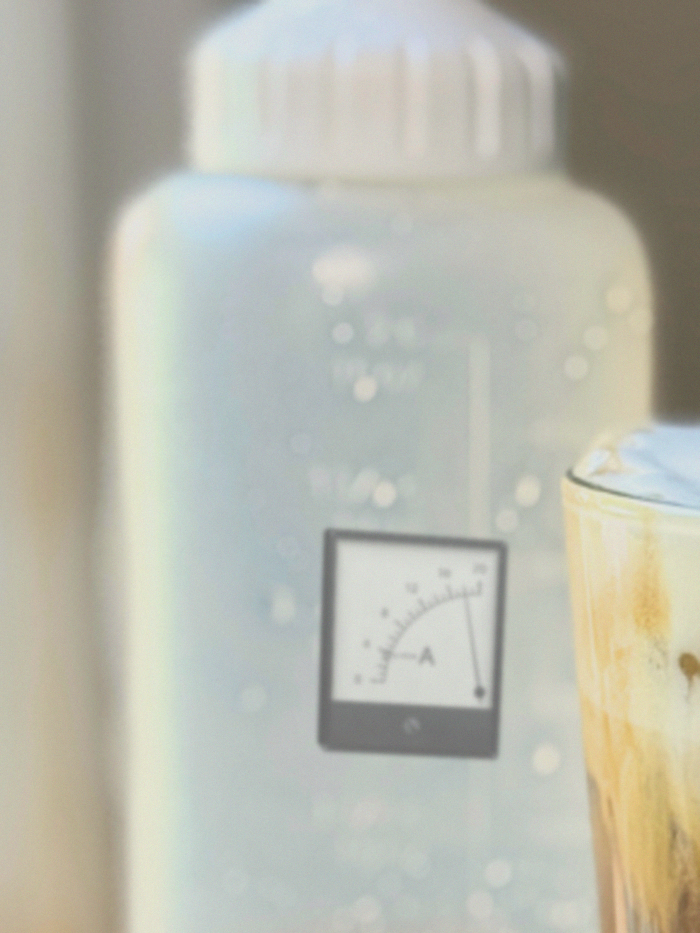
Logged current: 18,A
